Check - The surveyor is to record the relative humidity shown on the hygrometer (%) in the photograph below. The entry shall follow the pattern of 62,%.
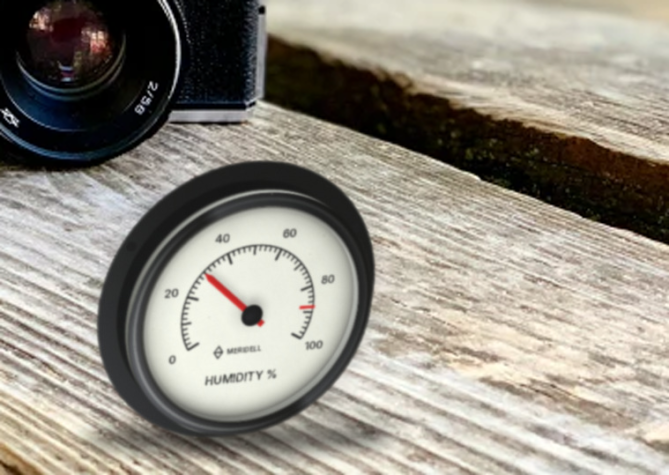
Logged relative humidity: 30,%
